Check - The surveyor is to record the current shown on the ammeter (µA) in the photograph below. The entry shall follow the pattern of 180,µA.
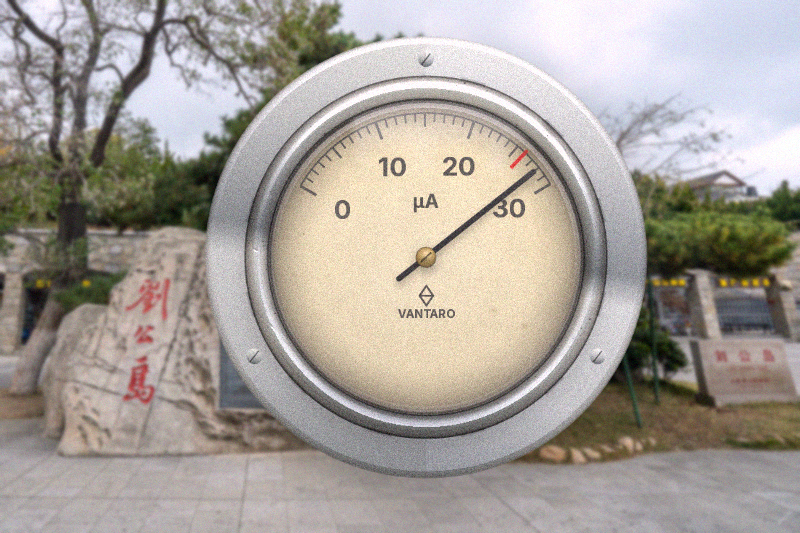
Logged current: 28,µA
